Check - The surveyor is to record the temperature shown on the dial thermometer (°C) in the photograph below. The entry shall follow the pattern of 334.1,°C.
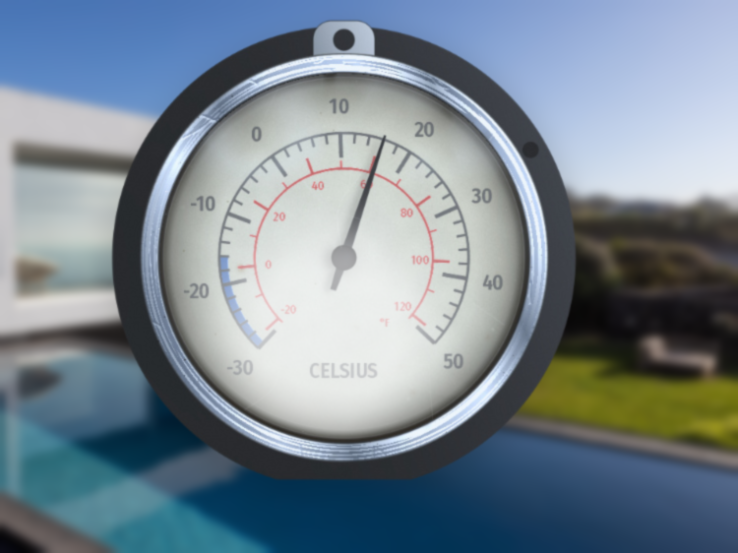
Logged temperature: 16,°C
